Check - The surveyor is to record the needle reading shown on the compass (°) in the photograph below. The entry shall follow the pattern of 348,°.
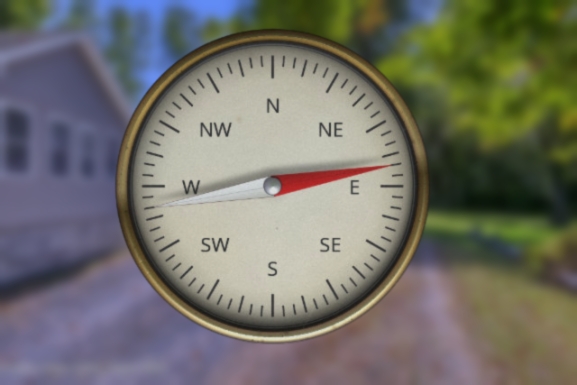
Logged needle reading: 80,°
